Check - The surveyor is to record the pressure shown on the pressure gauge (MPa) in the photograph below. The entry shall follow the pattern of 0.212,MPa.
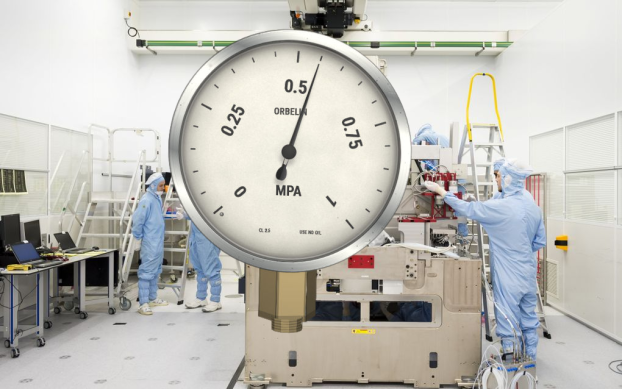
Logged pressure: 0.55,MPa
